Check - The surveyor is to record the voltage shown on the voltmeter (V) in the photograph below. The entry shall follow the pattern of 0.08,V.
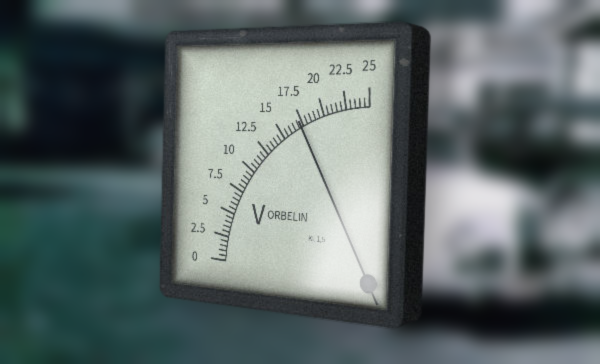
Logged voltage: 17.5,V
